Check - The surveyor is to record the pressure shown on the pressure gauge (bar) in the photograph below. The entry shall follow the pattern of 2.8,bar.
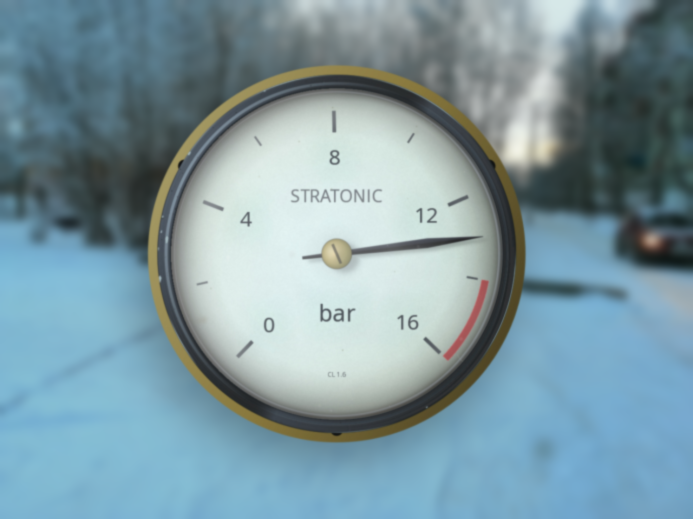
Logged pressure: 13,bar
